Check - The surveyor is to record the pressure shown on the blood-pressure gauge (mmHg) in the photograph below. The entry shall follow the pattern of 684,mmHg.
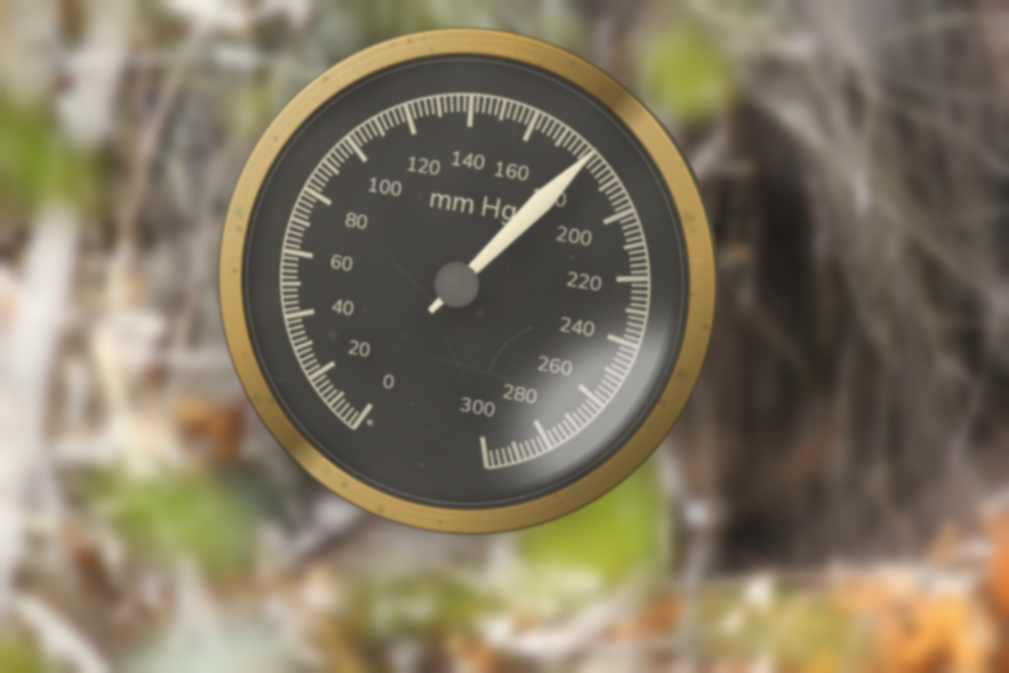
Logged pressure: 180,mmHg
